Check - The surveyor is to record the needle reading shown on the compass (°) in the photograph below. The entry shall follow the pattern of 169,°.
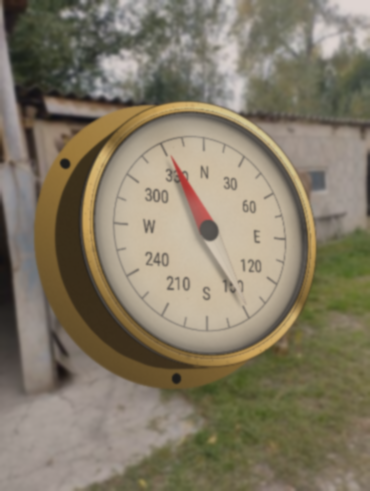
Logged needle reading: 330,°
